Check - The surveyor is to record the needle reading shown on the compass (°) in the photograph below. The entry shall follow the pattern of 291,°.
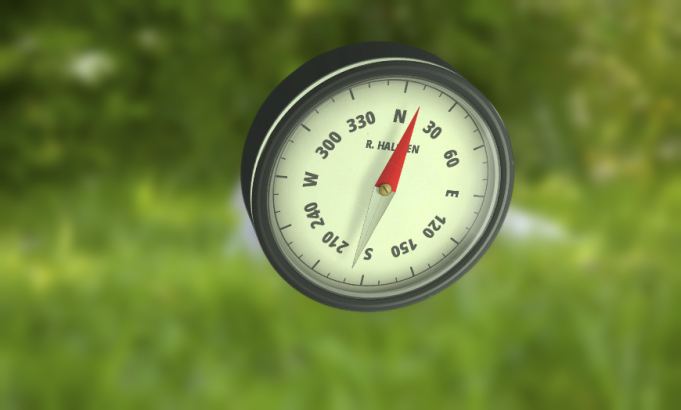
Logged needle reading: 10,°
